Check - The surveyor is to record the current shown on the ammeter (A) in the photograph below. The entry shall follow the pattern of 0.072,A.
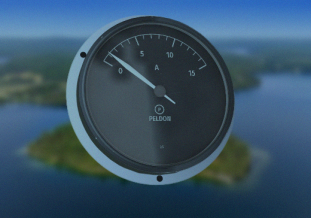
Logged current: 1,A
